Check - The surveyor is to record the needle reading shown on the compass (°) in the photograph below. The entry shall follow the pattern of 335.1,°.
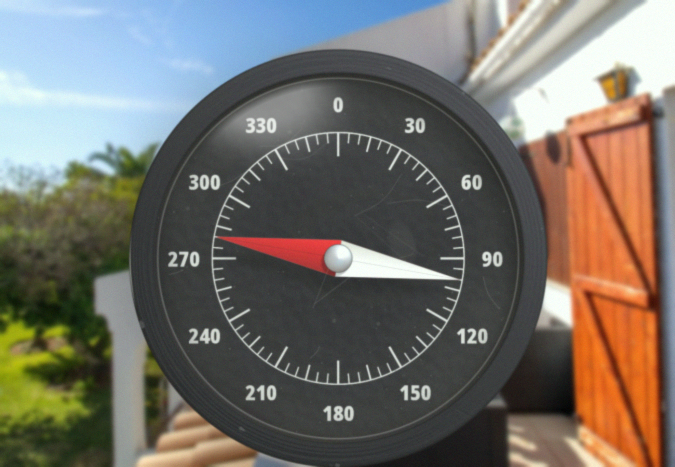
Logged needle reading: 280,°
